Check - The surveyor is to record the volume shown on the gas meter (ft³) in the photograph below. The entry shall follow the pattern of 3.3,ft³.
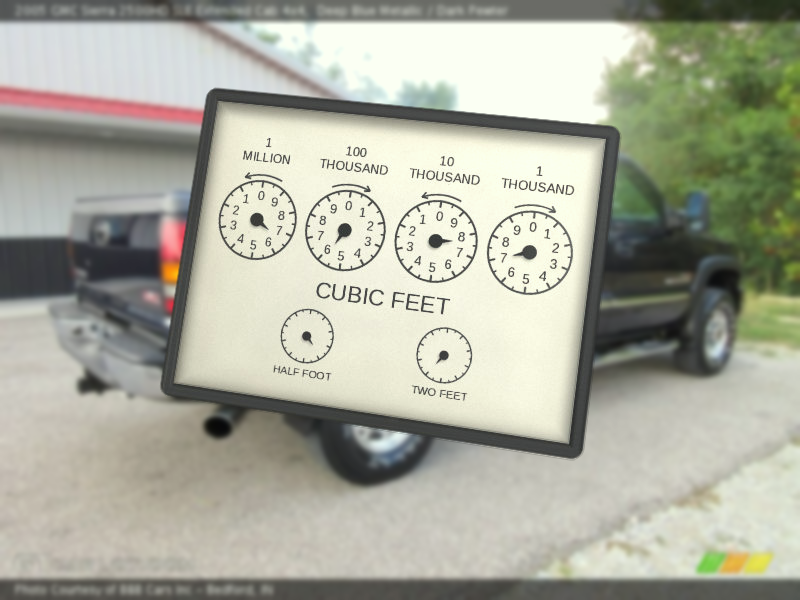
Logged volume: 657700,ft³
